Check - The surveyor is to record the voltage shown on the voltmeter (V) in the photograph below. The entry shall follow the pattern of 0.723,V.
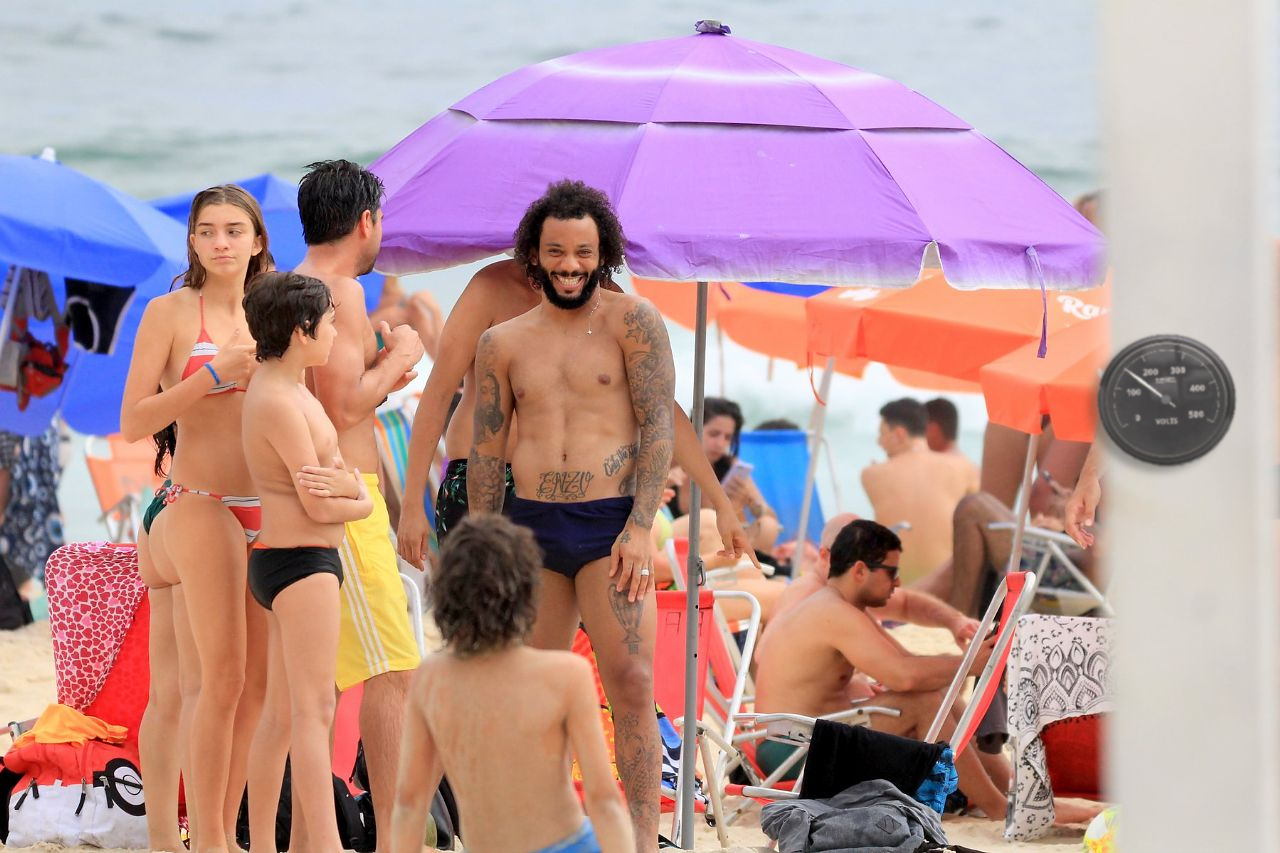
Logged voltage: 150,V
